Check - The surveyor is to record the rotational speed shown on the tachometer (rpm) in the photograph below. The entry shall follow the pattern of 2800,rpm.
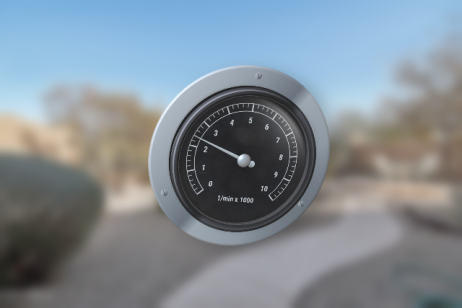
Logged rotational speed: 2400,rpm
